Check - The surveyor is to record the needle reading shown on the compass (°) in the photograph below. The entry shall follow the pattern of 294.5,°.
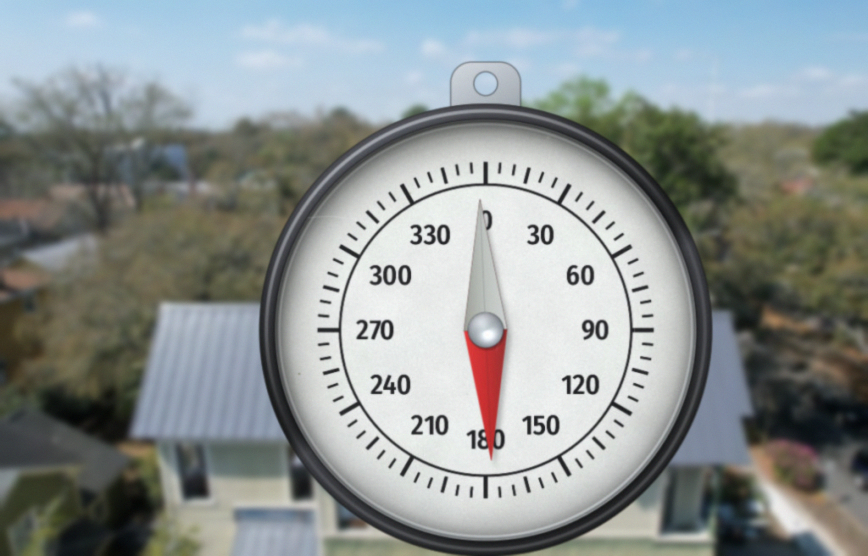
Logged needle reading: 177.5,°
